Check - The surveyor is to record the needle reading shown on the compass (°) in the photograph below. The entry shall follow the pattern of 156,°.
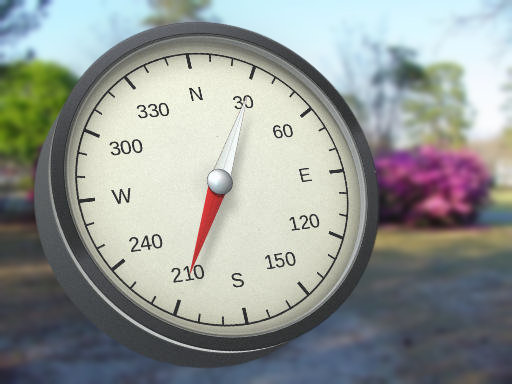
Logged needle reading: 210,°
